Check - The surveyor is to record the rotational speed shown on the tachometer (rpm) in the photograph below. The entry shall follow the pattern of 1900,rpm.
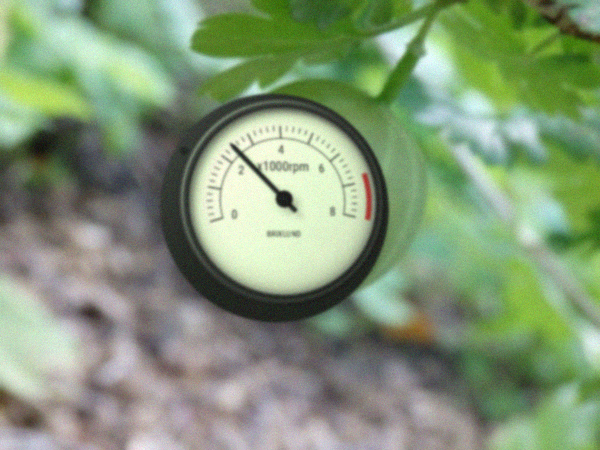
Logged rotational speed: 2400,rpm
